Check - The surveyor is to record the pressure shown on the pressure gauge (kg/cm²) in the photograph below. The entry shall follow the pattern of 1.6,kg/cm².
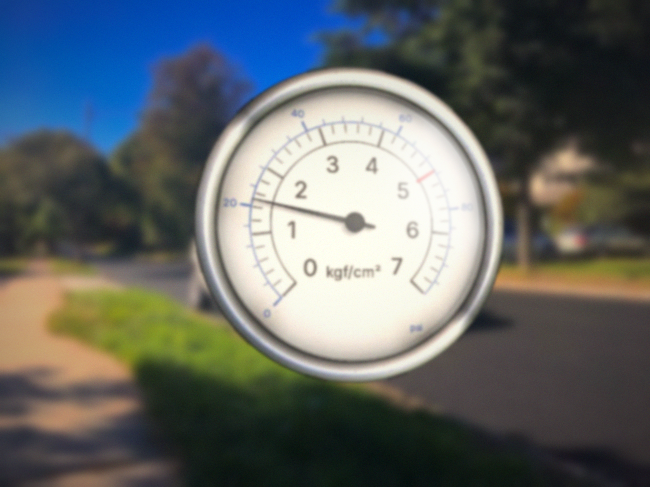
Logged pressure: 1.5,kg/cm²
